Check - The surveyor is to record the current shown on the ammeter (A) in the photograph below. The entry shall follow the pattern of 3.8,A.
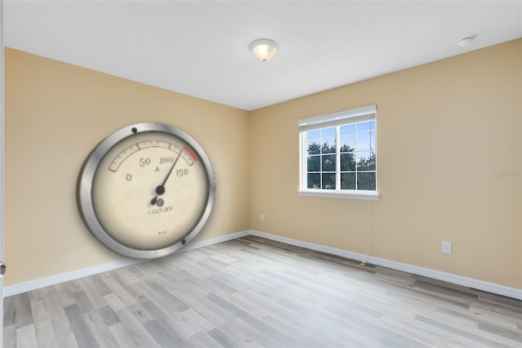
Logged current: 120,A
